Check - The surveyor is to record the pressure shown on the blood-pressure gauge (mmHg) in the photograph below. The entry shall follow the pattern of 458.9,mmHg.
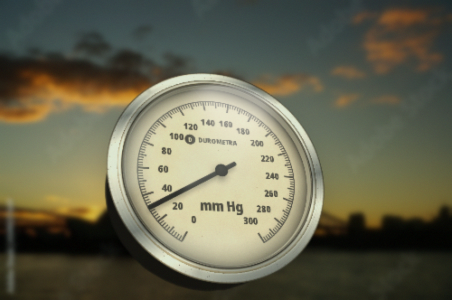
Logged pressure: 30,mmHg
